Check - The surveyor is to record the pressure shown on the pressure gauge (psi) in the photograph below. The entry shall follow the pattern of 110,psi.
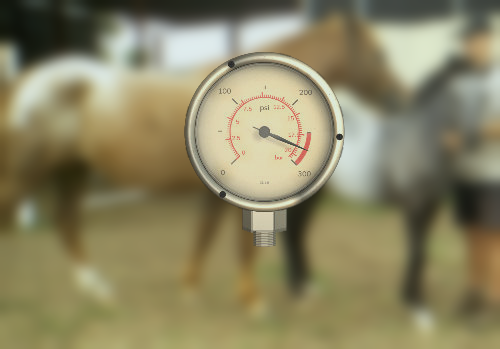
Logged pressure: 275,psi
